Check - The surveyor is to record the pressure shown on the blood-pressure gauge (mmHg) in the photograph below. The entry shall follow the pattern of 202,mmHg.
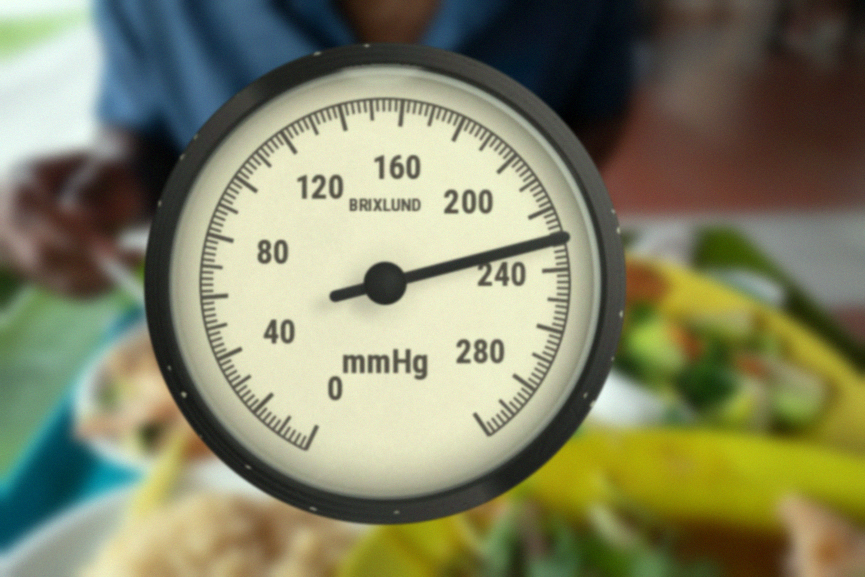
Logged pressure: 230,mmHg
